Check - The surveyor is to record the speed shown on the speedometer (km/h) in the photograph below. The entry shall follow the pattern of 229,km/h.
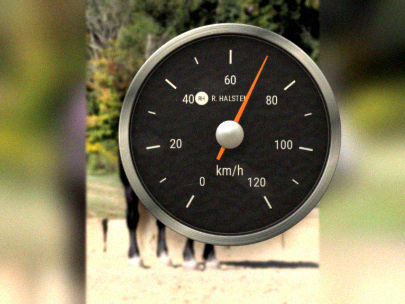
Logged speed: 70,km/h
